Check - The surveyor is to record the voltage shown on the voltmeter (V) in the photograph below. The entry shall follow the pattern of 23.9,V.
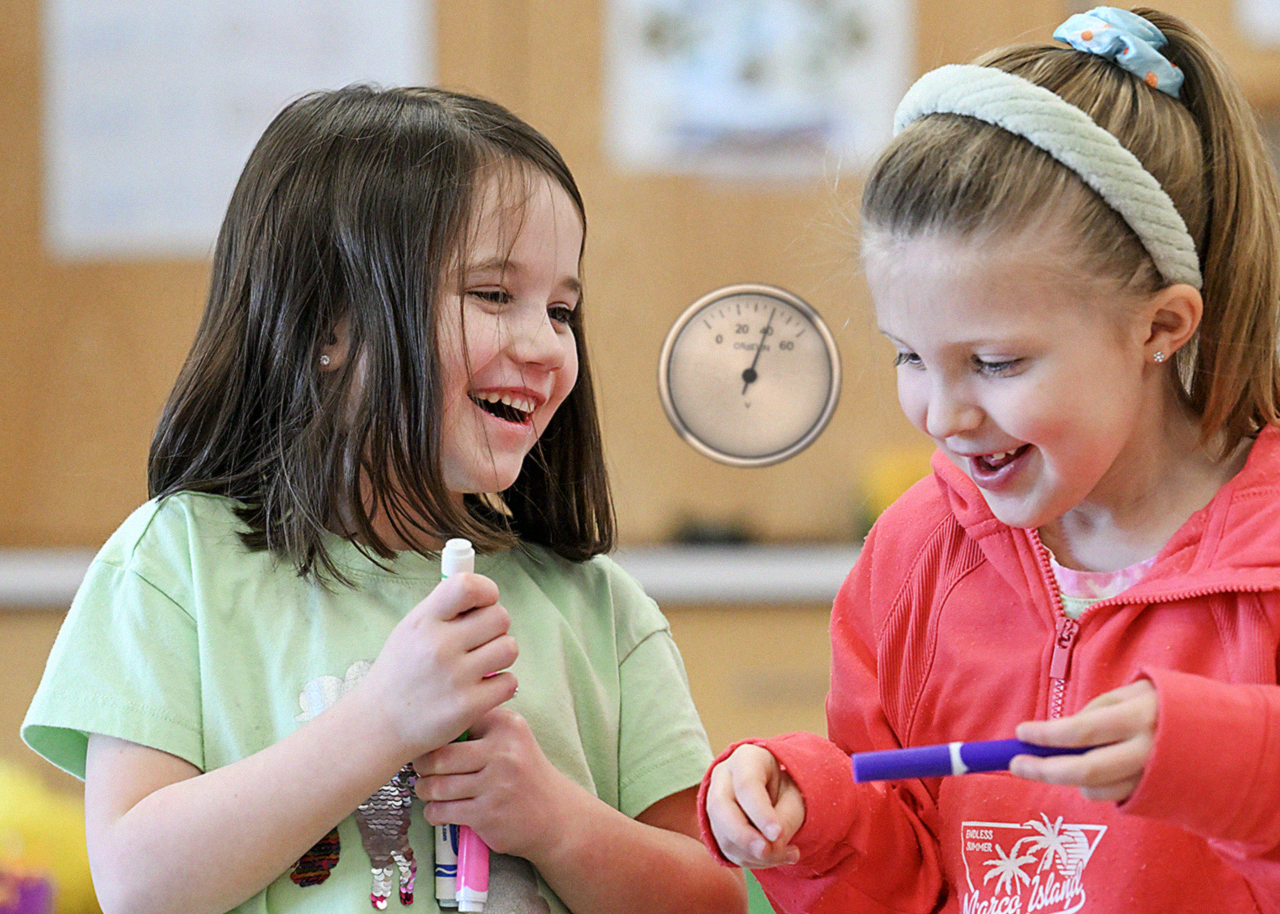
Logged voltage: 40,V
